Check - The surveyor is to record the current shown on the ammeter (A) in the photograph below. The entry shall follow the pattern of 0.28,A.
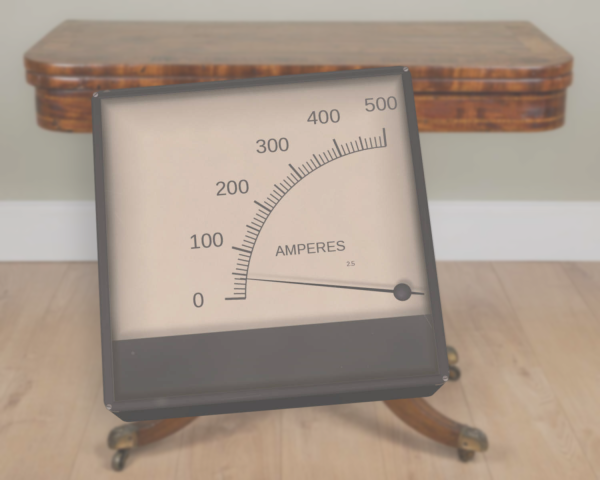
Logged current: 40,A
